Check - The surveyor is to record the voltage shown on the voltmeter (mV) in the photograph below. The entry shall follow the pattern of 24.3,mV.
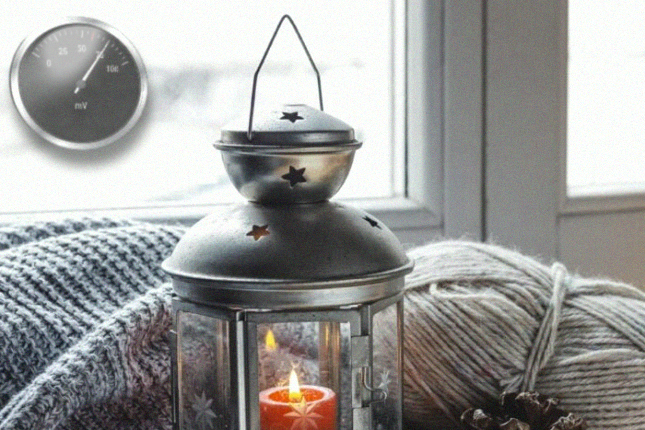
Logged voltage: 75,mV
